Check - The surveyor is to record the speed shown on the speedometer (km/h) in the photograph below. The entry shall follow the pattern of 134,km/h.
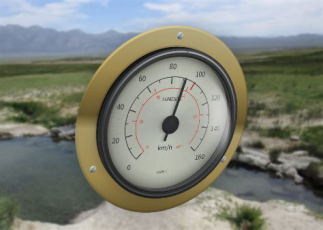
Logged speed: 90,km/h
